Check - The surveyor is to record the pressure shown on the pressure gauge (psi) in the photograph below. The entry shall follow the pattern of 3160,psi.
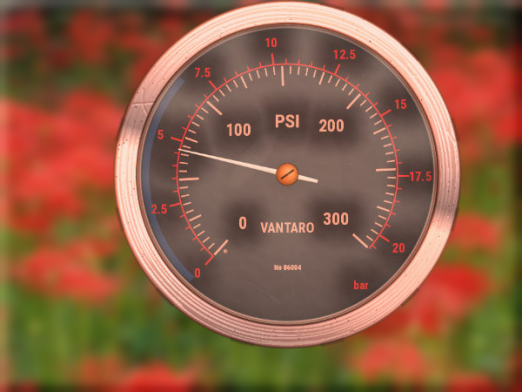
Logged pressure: 67.5,psi
